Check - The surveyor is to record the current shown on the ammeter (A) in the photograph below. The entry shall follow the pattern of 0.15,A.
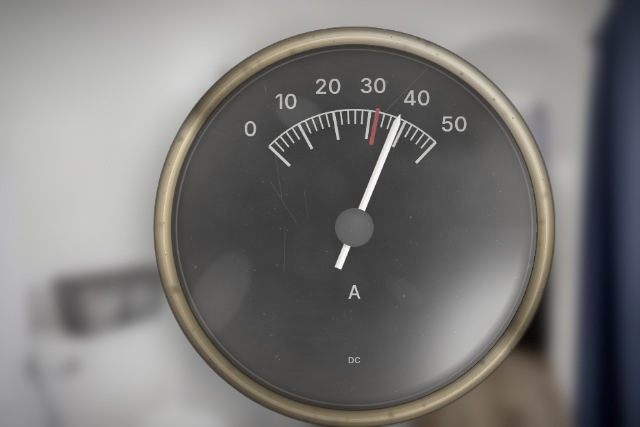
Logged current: 38,A
